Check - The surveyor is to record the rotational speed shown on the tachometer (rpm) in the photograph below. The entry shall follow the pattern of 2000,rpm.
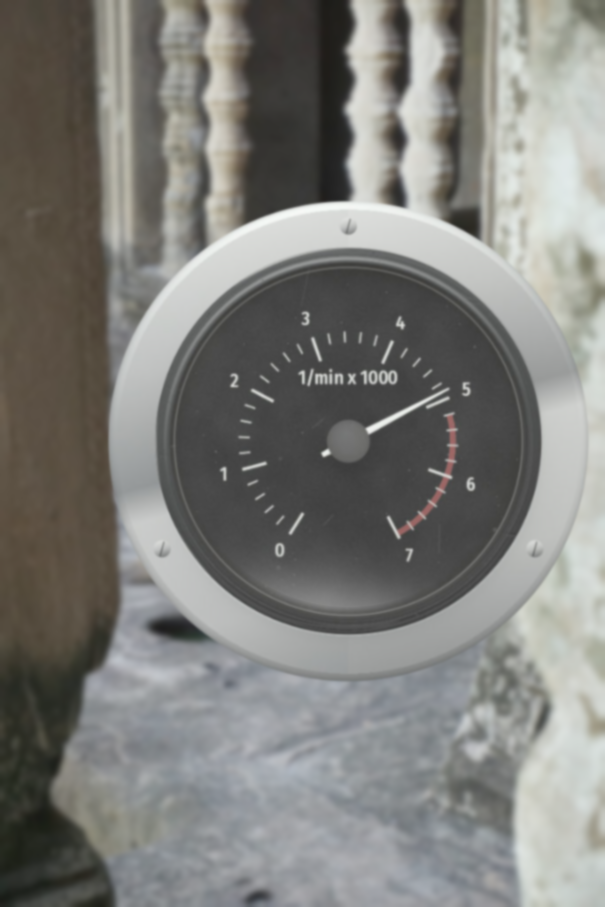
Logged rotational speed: 4900,rpm
